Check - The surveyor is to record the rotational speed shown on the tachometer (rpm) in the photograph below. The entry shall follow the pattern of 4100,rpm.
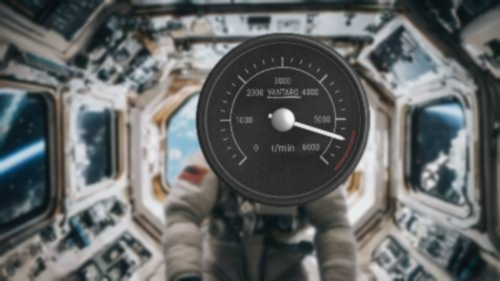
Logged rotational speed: 5400,rpm
